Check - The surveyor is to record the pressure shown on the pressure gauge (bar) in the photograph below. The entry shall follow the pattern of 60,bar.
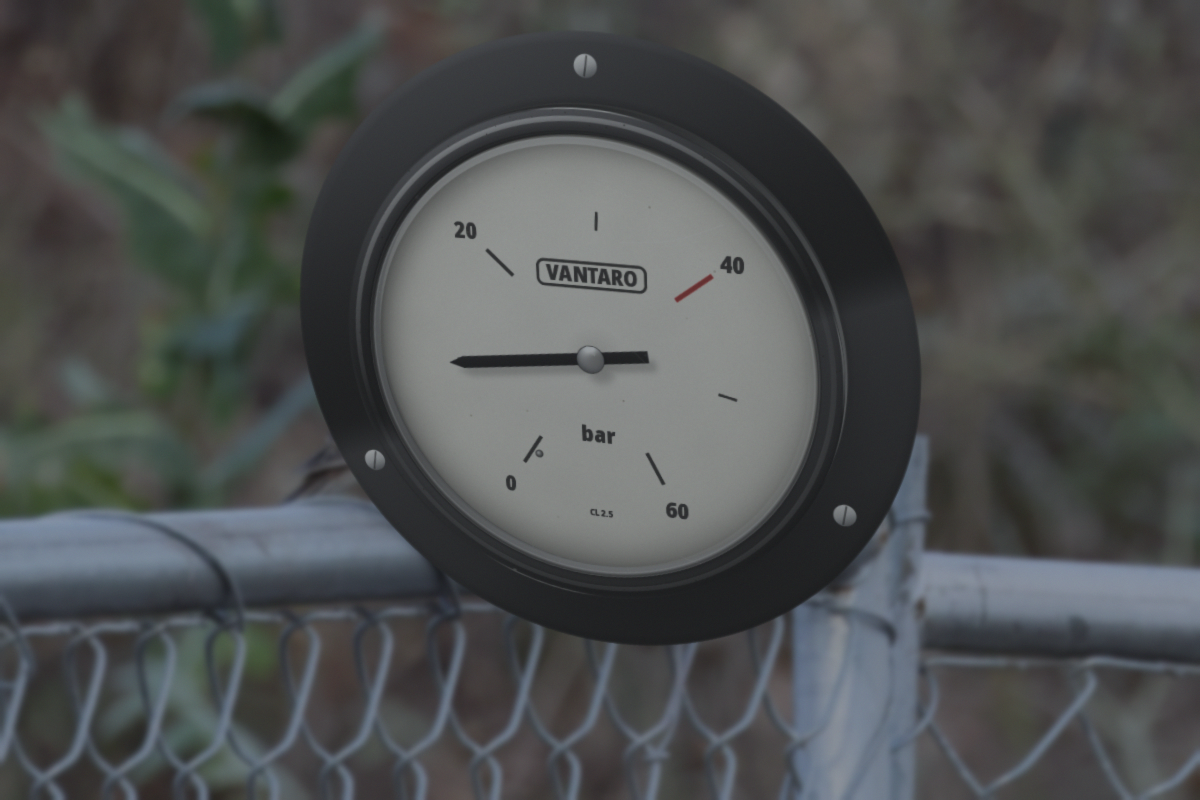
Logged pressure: 10,bar
